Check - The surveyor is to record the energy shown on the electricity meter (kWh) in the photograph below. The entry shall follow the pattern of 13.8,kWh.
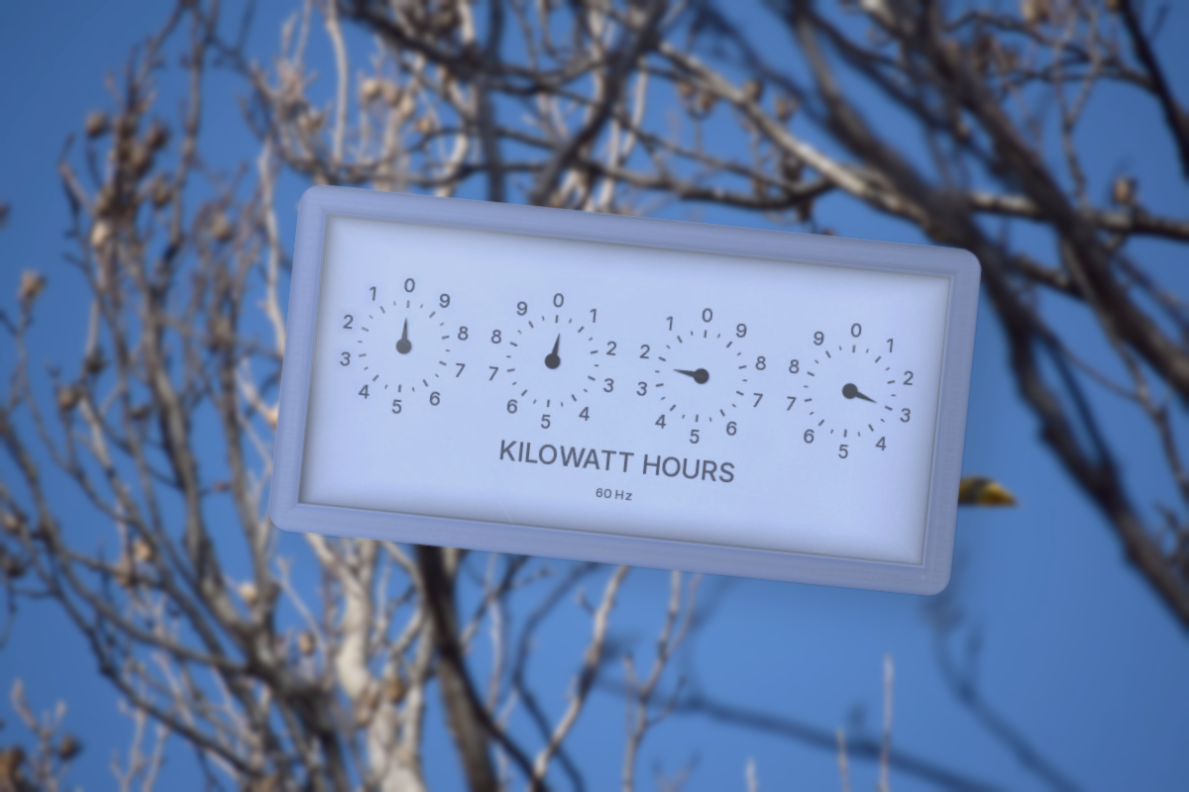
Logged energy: 23,kWh
